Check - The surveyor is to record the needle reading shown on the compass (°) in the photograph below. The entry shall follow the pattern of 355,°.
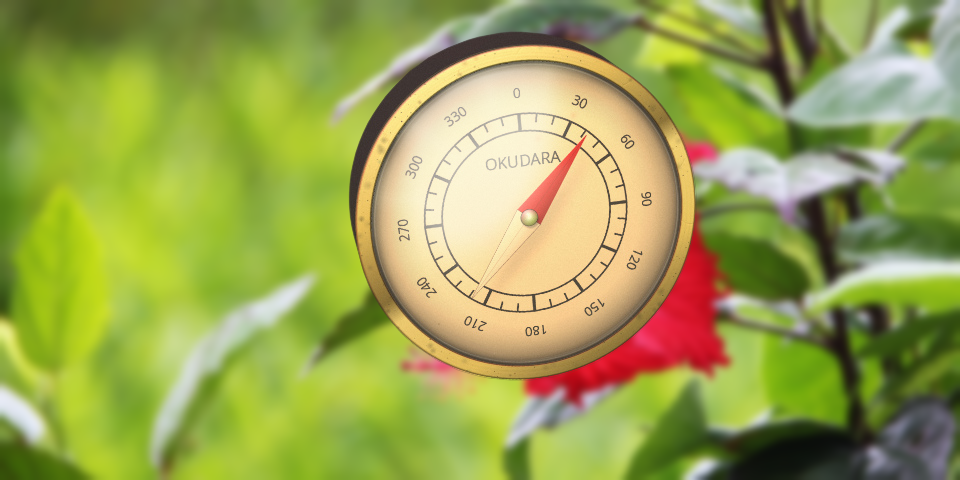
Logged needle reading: 40,°
